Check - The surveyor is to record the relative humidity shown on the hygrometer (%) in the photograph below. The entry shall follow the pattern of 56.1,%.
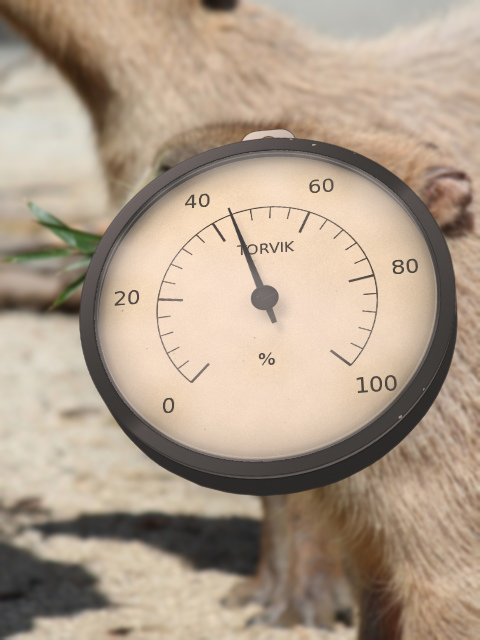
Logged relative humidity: 44,%
